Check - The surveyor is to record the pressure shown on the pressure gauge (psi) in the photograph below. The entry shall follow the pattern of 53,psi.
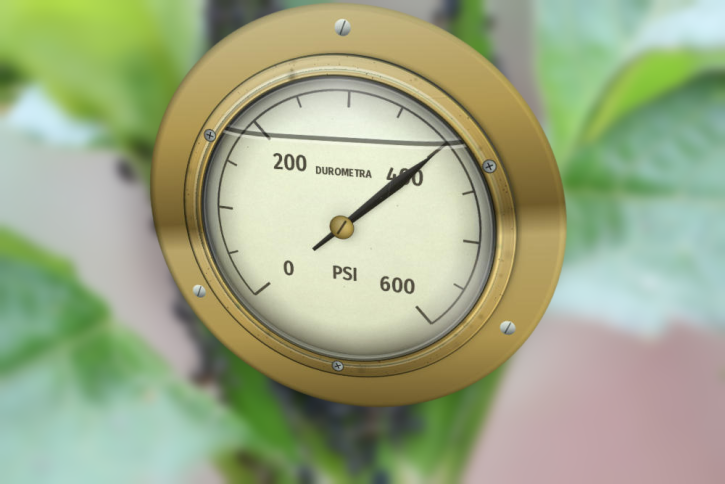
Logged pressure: 400,psi
